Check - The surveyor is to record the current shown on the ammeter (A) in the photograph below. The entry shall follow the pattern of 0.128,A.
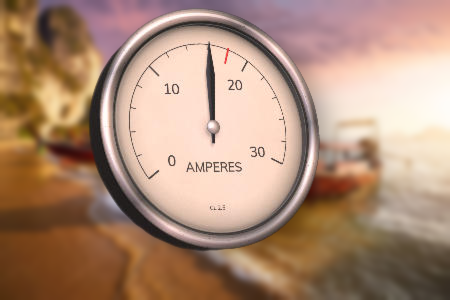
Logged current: 16,A
